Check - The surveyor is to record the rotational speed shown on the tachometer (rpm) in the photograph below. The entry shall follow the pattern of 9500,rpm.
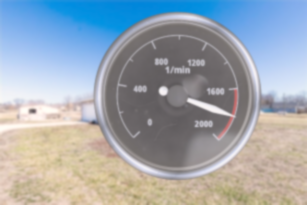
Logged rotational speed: 1800,rpm
